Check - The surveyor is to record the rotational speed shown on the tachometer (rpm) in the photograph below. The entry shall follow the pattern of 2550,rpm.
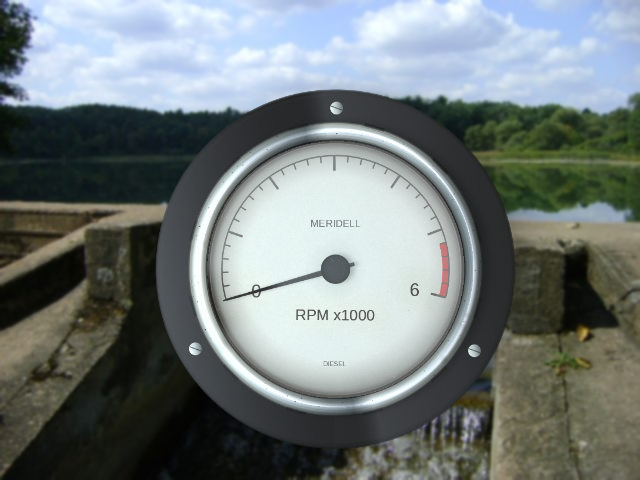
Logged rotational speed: 0,rpm
